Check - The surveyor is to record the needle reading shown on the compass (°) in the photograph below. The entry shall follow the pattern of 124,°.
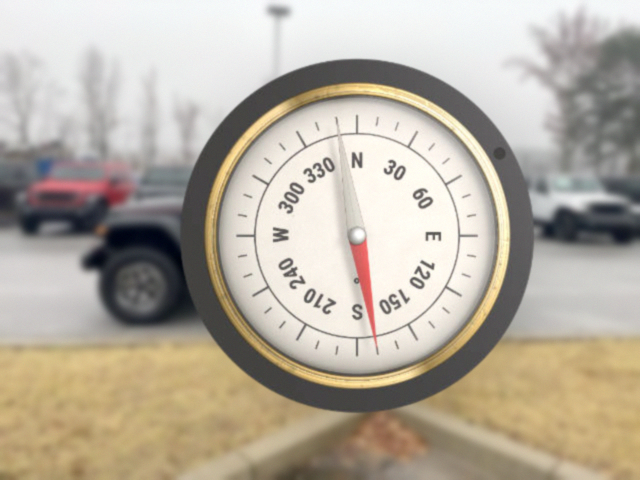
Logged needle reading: 170,°
